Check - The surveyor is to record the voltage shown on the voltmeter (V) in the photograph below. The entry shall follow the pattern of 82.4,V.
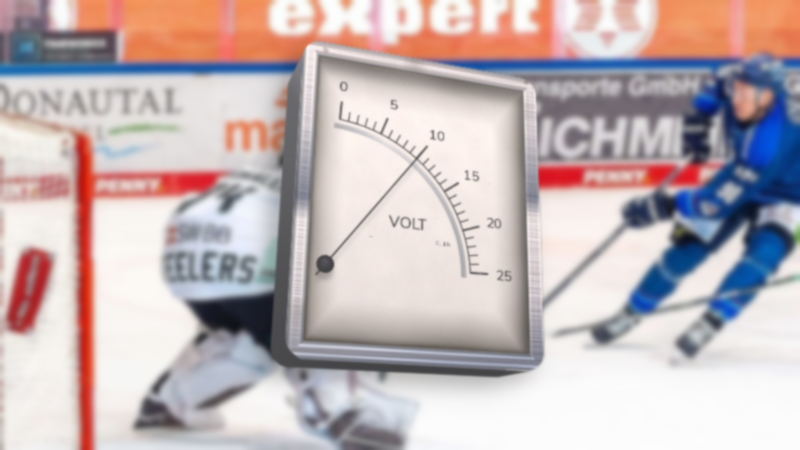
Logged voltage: 10,V
